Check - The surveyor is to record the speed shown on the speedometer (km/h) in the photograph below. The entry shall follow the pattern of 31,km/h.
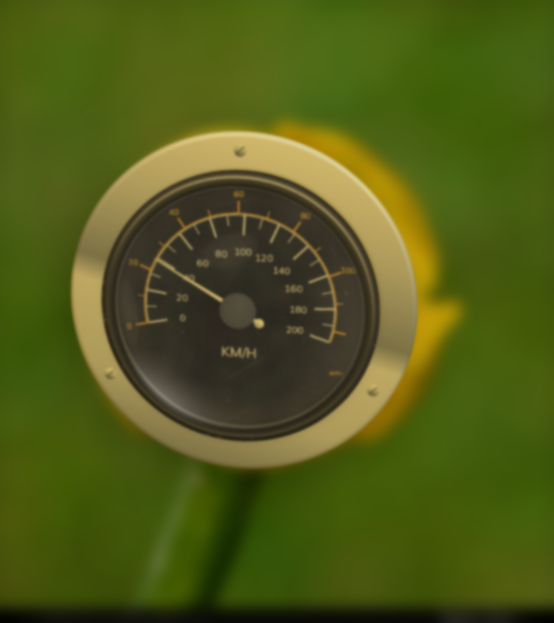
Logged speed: 40,km/h
